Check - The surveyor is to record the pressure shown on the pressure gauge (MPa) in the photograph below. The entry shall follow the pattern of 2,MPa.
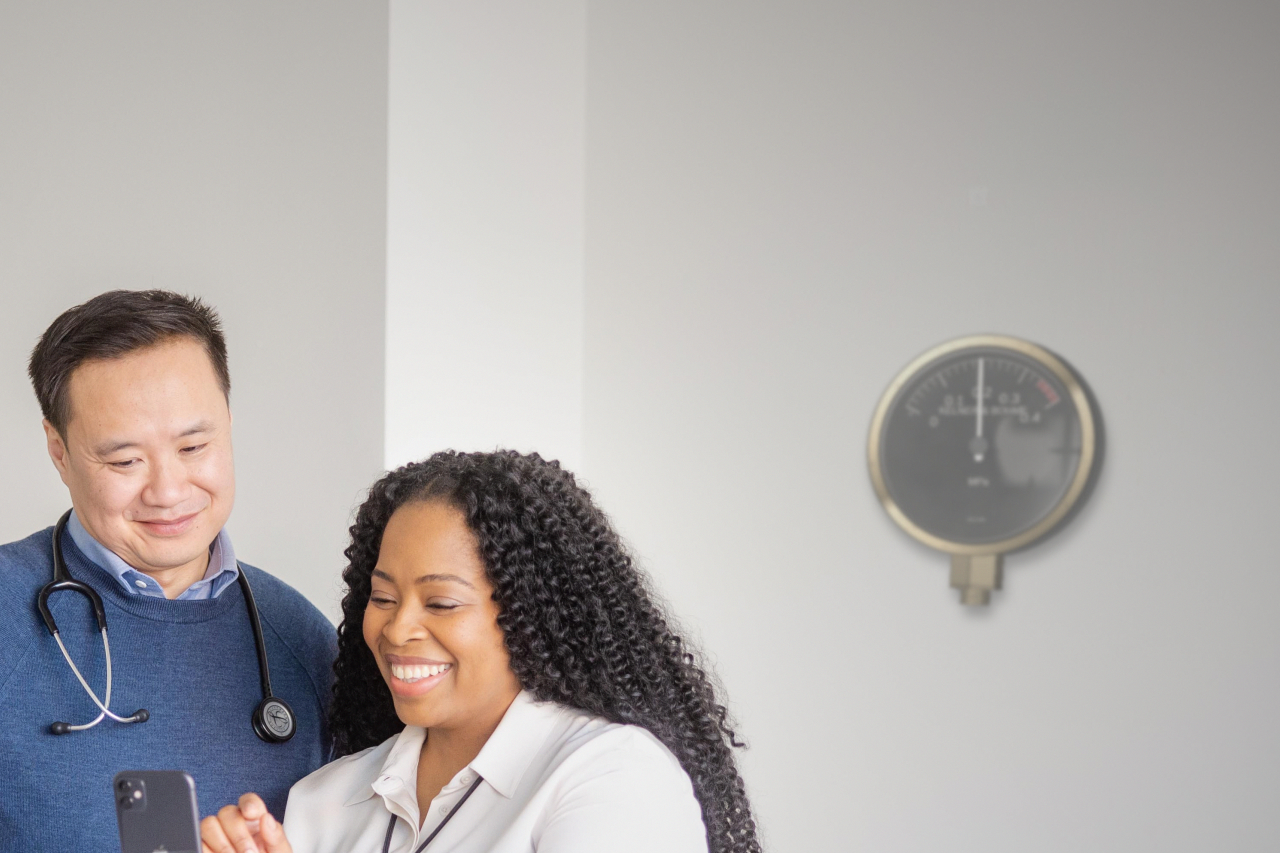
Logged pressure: 0.2,MPa
